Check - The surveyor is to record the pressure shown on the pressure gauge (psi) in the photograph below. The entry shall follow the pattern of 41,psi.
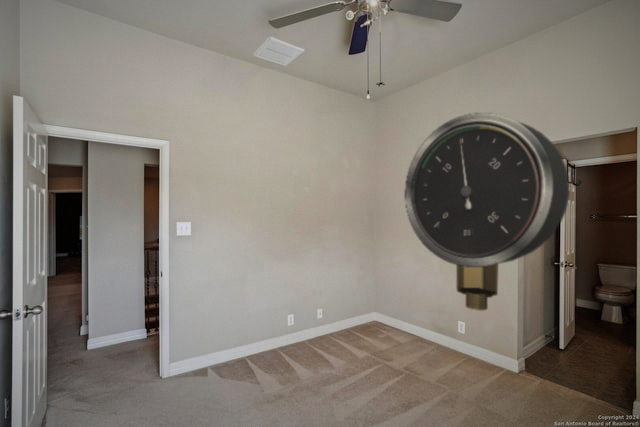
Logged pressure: 14,psi
